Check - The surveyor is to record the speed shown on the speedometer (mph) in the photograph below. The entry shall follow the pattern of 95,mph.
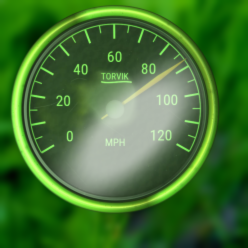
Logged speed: 87.5,mph
